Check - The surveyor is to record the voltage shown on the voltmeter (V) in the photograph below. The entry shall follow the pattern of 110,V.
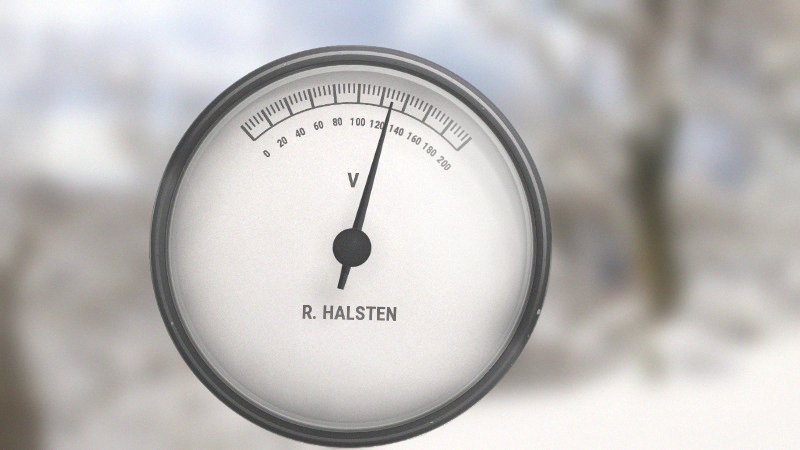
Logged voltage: 128,V
